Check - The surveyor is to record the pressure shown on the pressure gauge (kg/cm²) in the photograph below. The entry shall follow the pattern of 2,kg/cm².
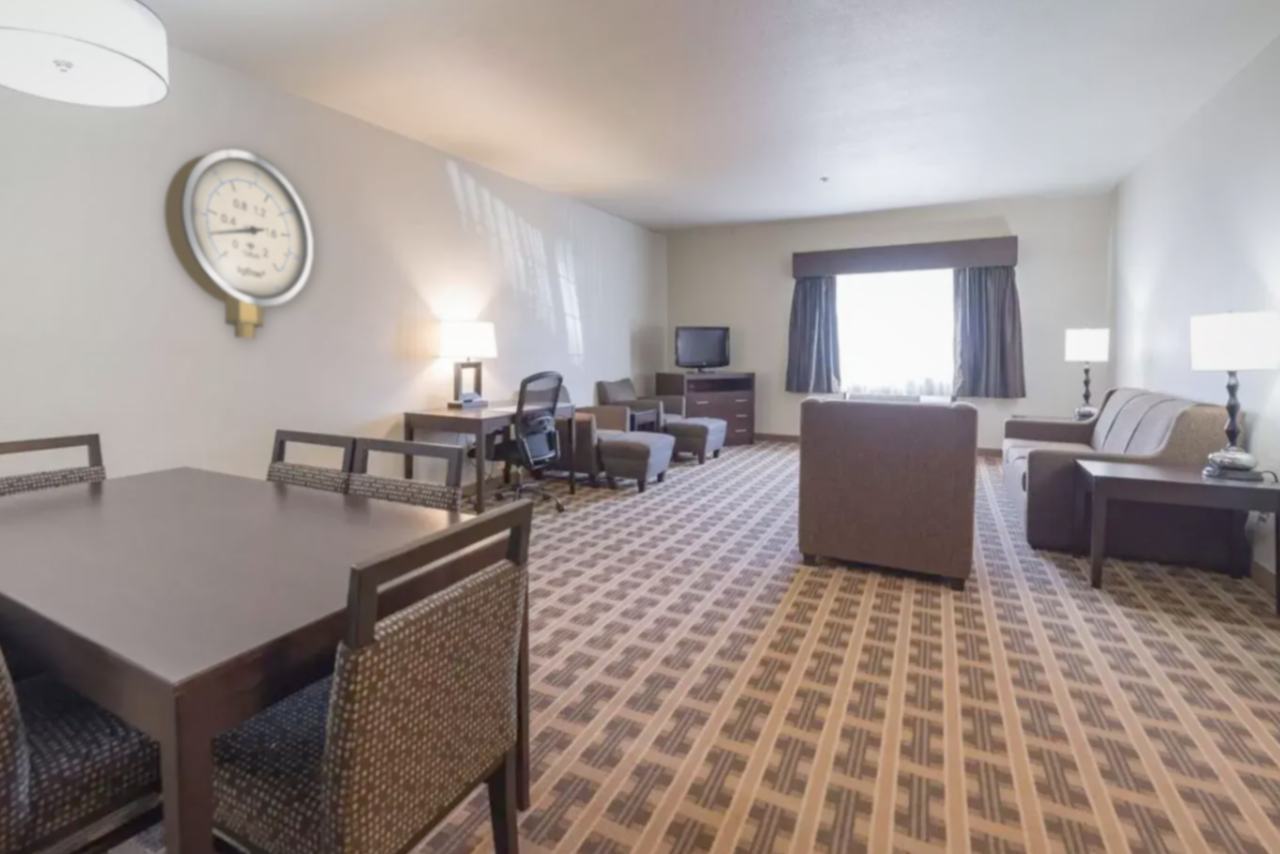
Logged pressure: 0.2,kg/cm²
